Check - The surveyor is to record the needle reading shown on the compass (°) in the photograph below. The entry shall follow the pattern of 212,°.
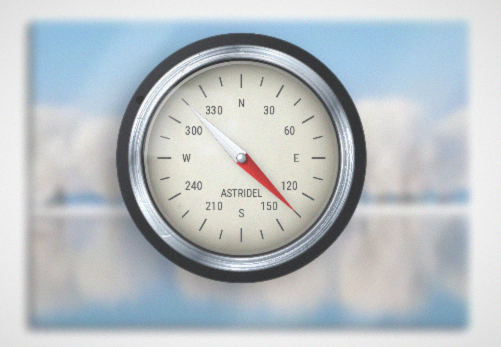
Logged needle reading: 135,°
